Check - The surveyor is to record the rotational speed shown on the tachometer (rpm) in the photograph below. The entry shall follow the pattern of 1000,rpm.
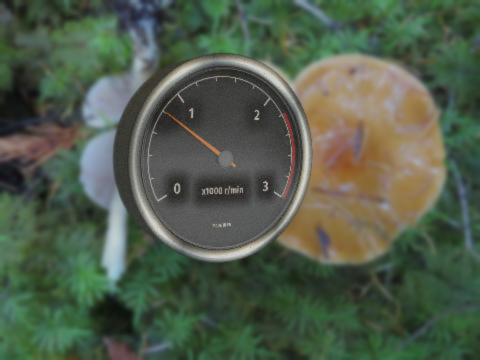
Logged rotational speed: 800,rpm
